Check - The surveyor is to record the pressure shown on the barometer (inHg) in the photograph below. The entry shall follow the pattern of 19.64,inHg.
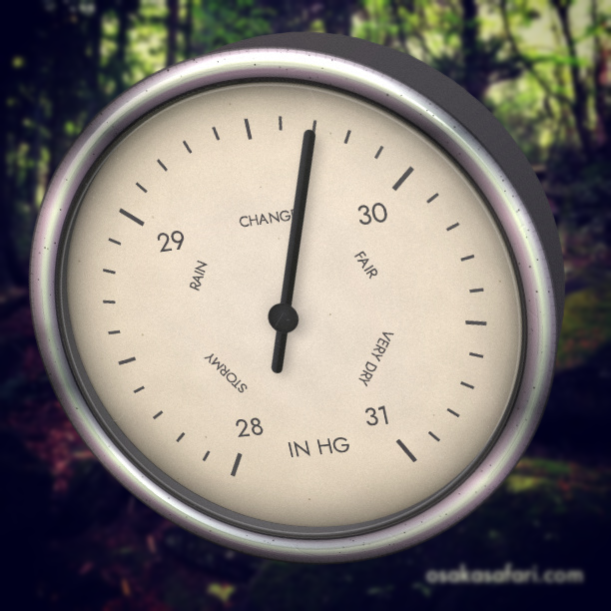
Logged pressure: 29.7,inHg
